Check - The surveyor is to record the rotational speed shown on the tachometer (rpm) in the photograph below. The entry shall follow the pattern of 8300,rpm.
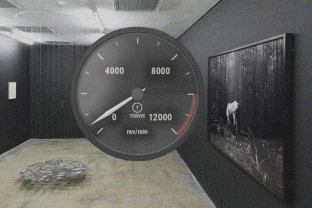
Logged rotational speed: 500,rpm
